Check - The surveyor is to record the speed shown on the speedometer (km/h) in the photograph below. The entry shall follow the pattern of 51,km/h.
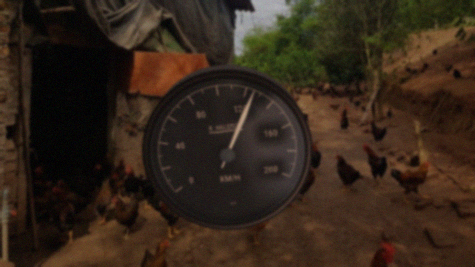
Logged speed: 125,km/h
